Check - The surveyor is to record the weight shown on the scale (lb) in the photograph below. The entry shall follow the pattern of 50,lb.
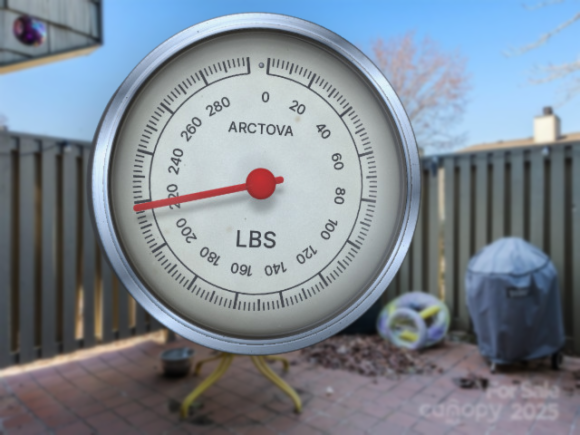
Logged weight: 218,lb
